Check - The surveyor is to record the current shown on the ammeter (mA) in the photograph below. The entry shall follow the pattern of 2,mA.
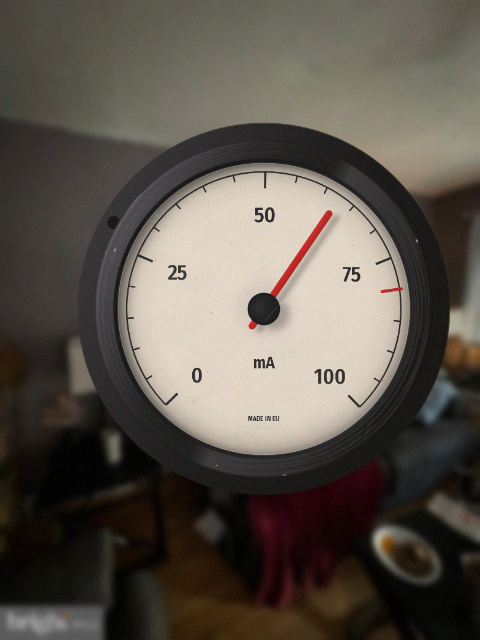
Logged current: 62.5,mA
